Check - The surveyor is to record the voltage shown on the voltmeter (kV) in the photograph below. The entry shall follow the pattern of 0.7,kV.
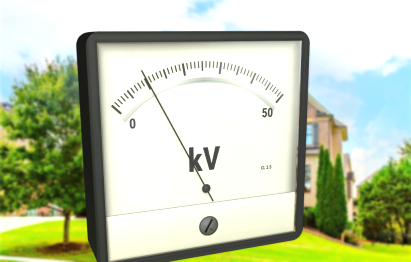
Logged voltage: 10,kV
